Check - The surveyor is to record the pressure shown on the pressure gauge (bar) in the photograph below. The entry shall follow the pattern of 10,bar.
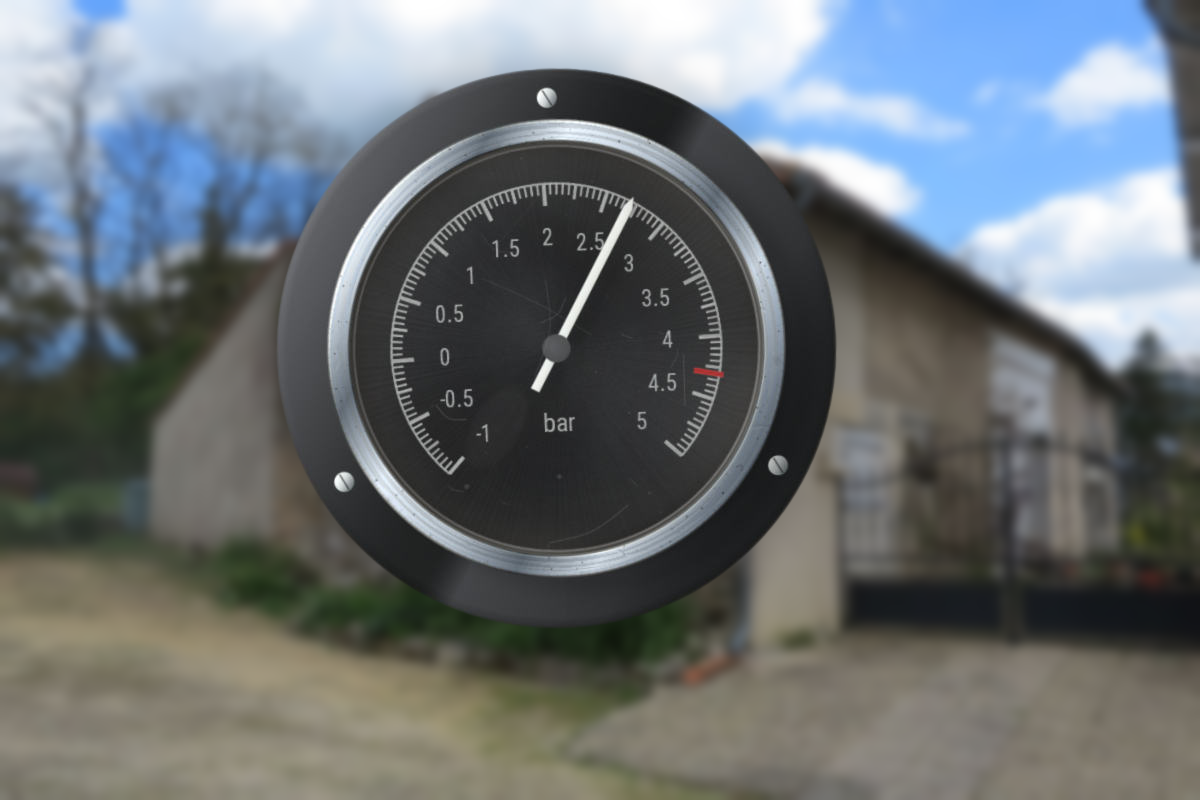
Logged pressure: 2.7,bar
